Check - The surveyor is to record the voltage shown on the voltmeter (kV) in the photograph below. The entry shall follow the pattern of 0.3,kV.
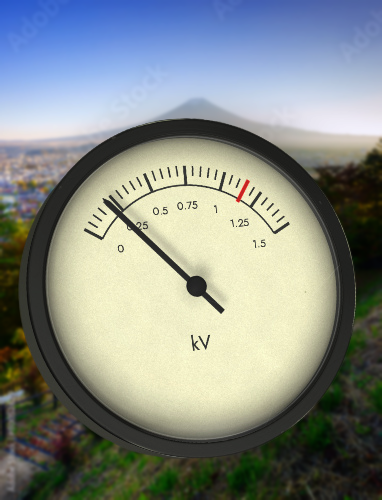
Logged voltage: 0.2,kV
